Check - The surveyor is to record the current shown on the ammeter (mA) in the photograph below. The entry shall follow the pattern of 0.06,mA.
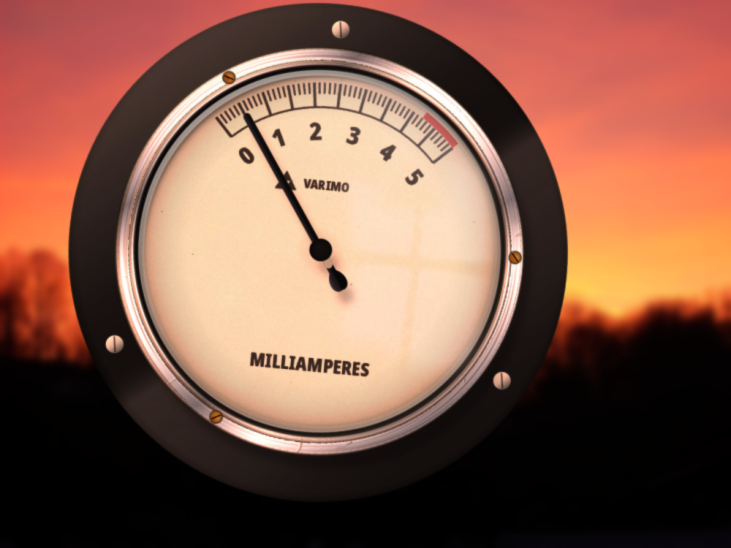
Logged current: 0.5,mA
